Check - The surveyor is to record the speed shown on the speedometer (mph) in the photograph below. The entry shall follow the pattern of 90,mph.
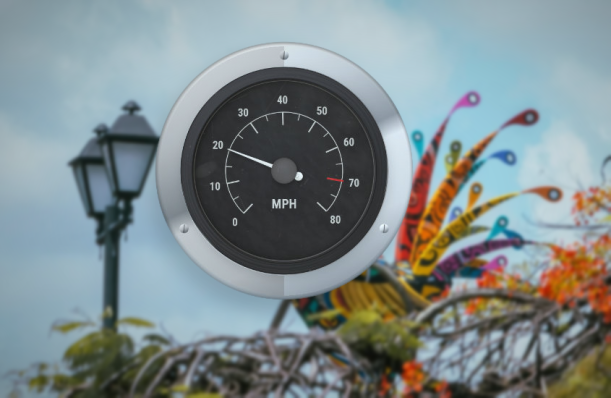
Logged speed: 20,mph
